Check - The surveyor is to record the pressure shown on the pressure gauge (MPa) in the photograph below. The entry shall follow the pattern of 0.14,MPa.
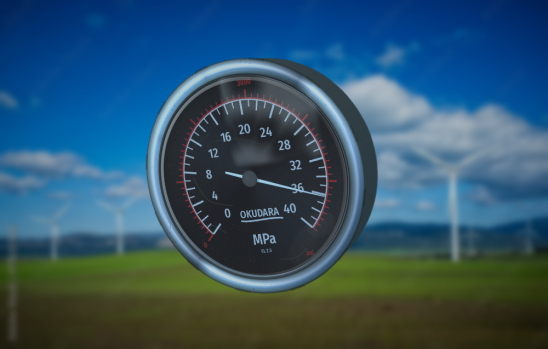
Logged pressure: 36,MPa
